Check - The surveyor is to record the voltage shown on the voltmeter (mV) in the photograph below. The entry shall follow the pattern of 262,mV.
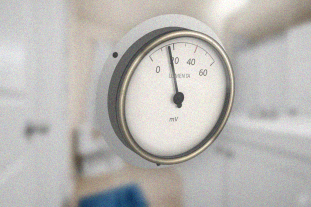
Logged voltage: 15,mV
